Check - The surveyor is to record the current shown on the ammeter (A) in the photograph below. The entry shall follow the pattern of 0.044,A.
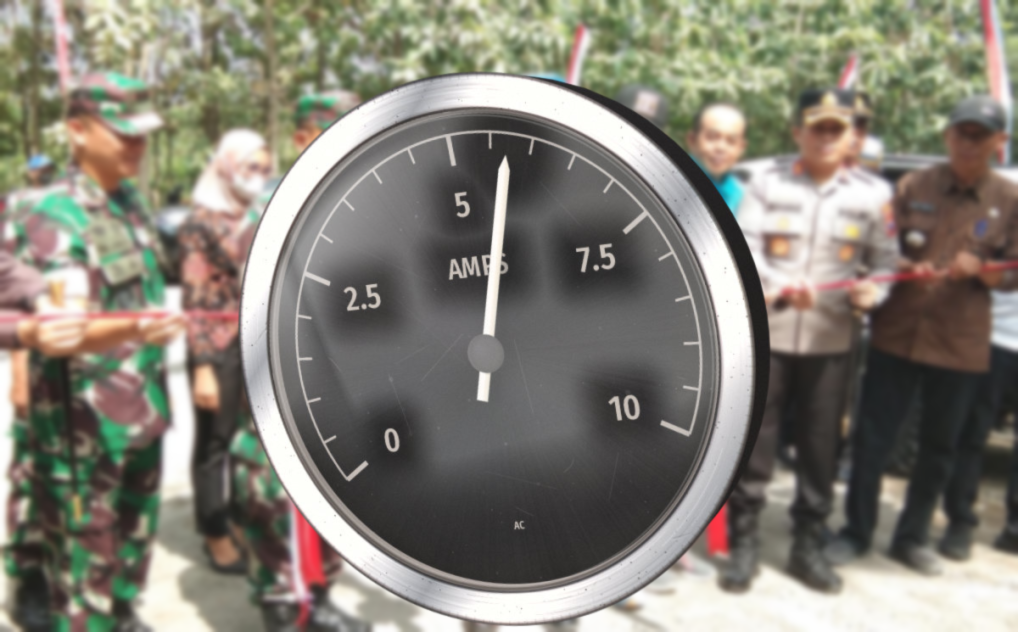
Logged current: 5.75,A
